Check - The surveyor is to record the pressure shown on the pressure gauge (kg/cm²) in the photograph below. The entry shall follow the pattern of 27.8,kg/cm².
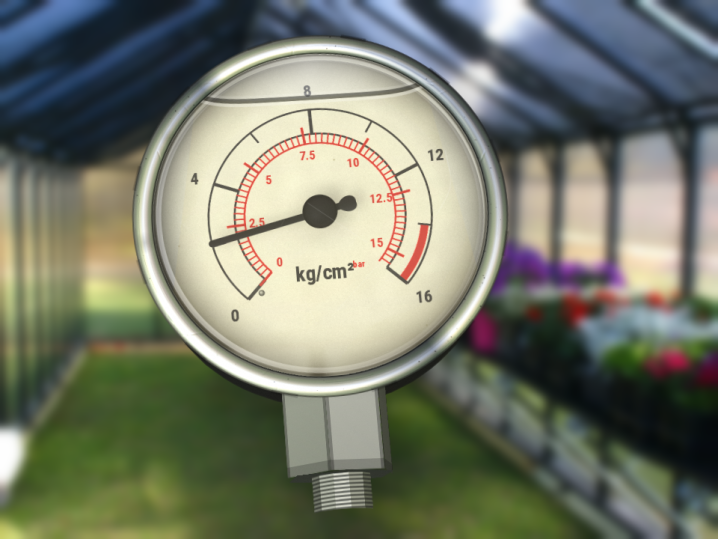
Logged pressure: 2,kg/cm²
